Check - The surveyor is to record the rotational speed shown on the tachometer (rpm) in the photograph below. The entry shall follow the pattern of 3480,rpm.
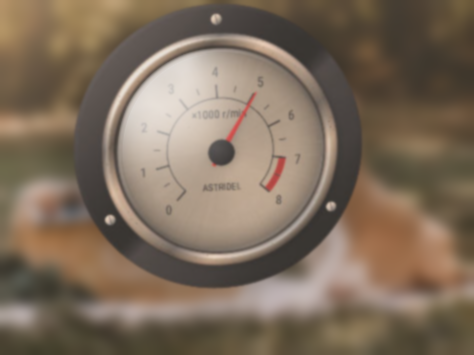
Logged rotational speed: 5000,rpm
